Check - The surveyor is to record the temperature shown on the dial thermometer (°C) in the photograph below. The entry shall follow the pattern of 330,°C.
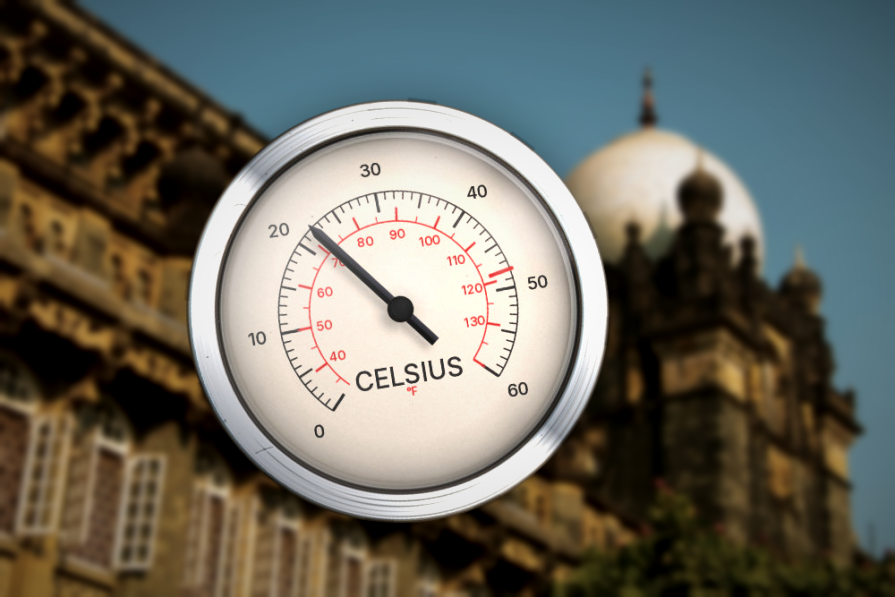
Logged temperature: 22,°C
